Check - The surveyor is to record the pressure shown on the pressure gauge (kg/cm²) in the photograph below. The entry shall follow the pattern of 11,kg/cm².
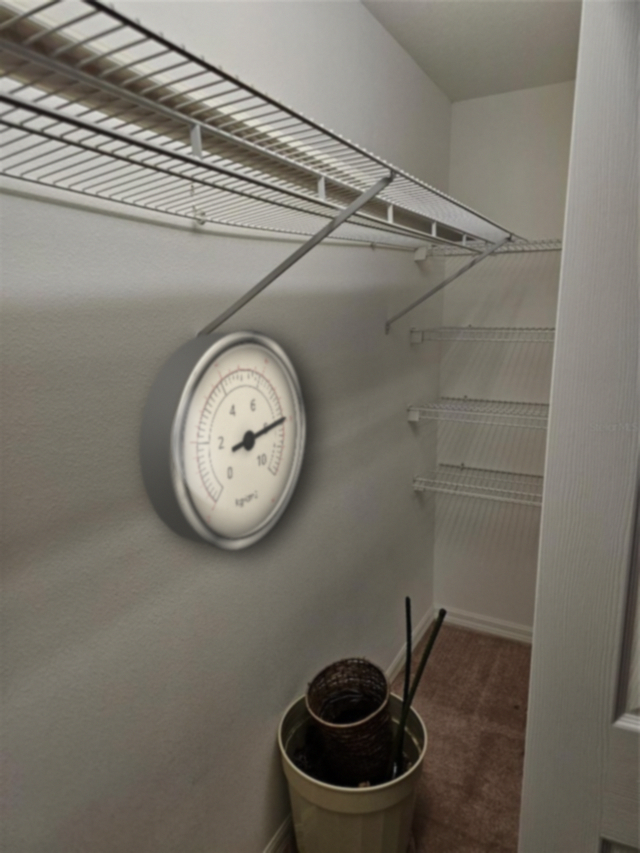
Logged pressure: 8,kg/cm²
